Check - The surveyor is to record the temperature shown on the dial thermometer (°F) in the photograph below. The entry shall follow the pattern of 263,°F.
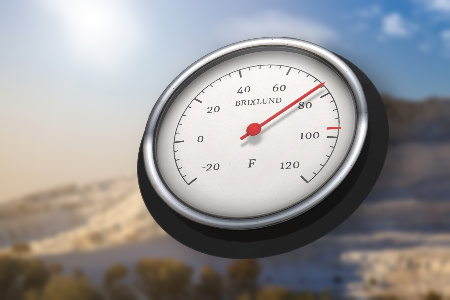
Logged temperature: 76,°F
